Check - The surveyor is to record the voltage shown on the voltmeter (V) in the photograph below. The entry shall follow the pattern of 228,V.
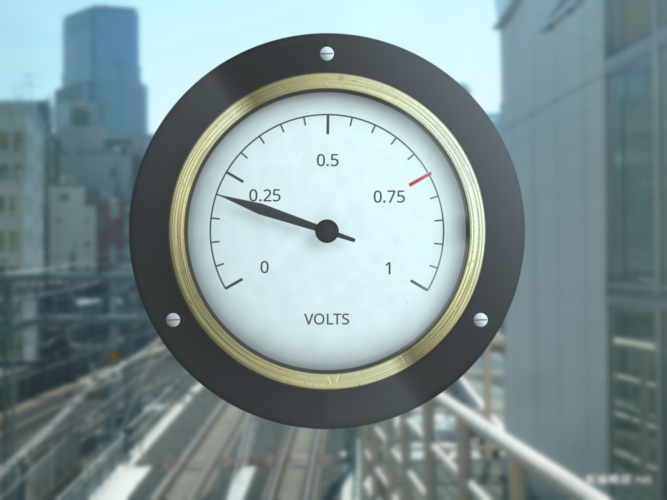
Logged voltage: 0.2,V
